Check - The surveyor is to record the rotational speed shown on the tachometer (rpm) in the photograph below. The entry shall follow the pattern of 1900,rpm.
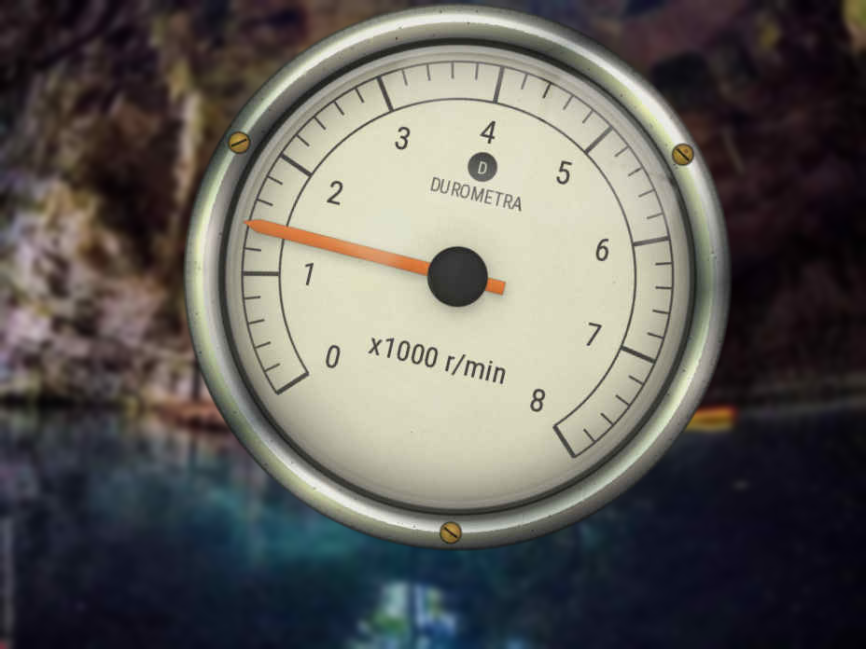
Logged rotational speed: 1400,rpm
